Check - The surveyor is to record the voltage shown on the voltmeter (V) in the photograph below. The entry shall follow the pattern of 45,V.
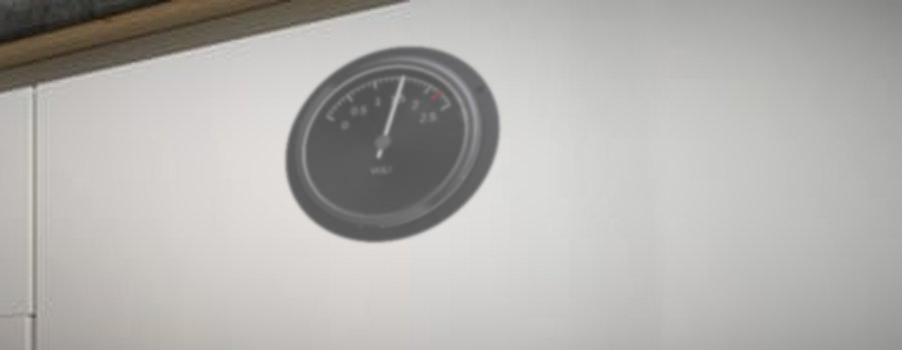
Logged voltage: 1.5,V
